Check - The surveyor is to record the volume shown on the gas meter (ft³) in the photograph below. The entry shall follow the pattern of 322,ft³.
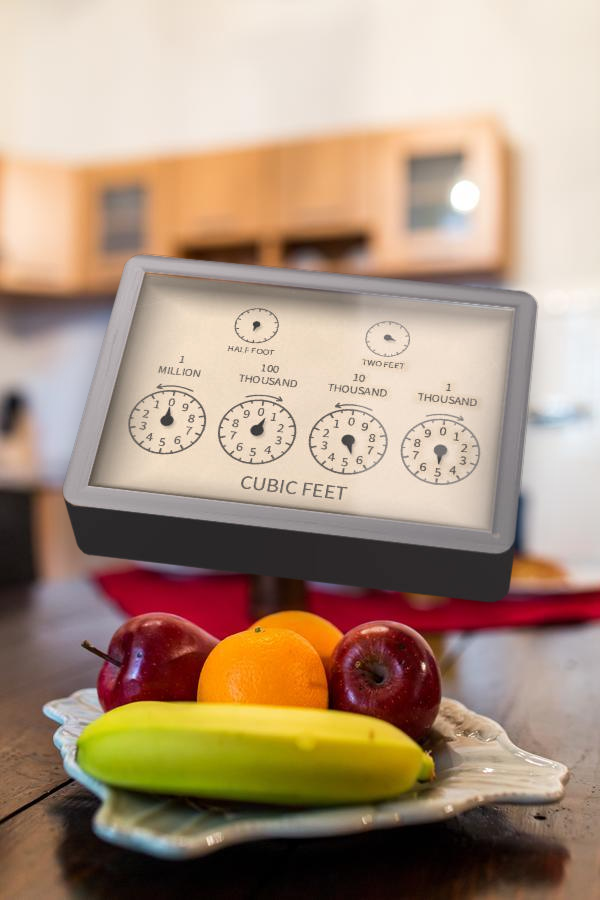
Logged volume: 5500,ft³
